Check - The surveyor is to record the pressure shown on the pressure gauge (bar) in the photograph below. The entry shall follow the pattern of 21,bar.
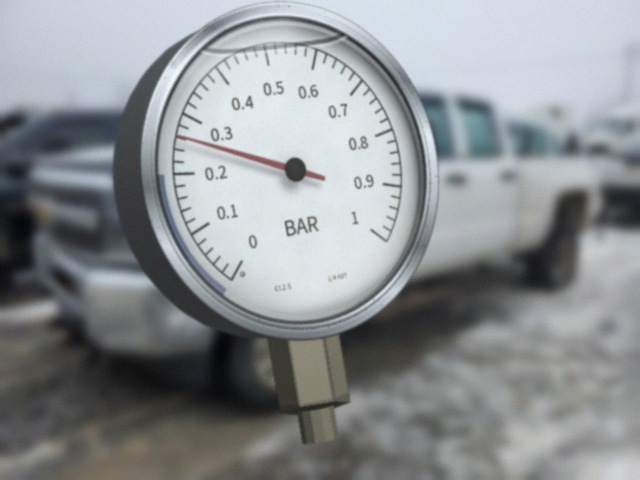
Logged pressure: 0.26,bar
